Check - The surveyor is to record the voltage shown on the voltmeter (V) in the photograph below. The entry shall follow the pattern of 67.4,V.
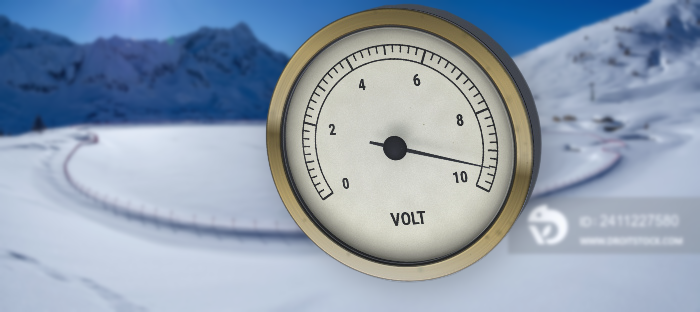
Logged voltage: 9.4,V
